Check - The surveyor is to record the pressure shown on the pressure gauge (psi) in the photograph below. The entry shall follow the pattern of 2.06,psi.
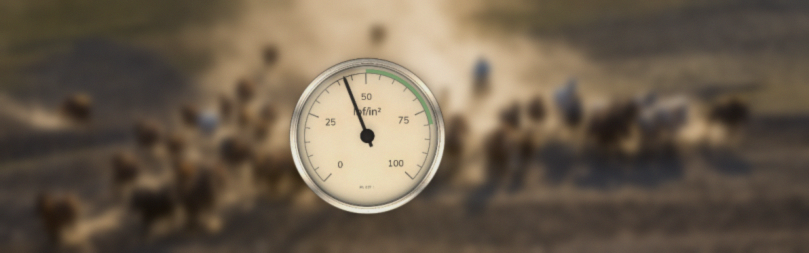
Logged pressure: 42.5,psi
